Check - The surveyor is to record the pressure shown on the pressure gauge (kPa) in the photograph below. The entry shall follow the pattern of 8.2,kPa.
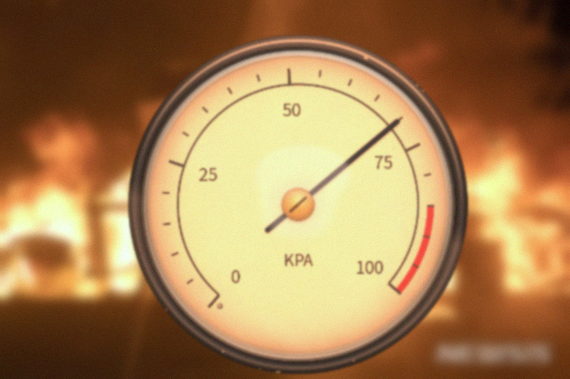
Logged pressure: 70,kPa
